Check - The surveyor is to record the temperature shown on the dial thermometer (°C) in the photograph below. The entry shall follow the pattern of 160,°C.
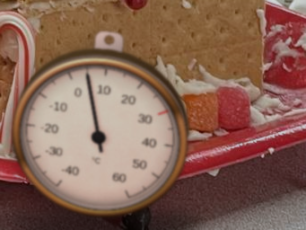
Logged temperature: 5,°C
